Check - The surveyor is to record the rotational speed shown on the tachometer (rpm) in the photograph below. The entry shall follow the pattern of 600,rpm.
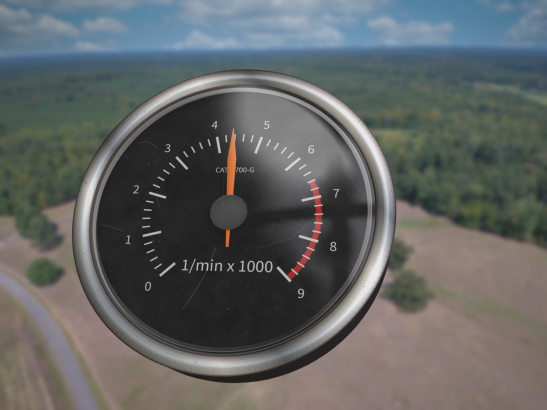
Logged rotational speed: 4400,rpm
